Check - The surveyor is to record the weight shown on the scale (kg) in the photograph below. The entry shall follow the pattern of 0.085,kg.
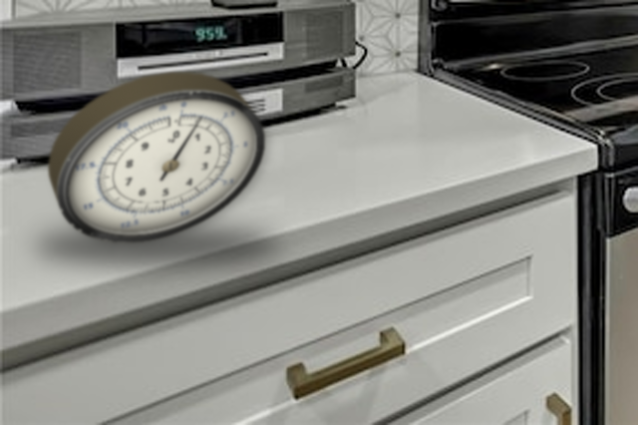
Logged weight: 0.5,kg
